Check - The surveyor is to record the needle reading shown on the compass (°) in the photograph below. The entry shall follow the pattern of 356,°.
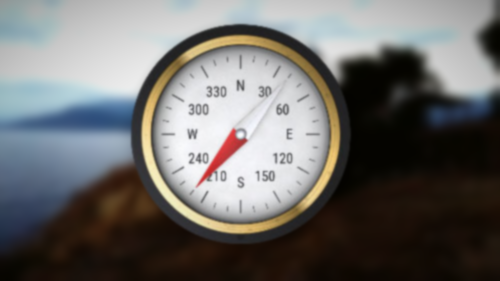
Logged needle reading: 220,°
